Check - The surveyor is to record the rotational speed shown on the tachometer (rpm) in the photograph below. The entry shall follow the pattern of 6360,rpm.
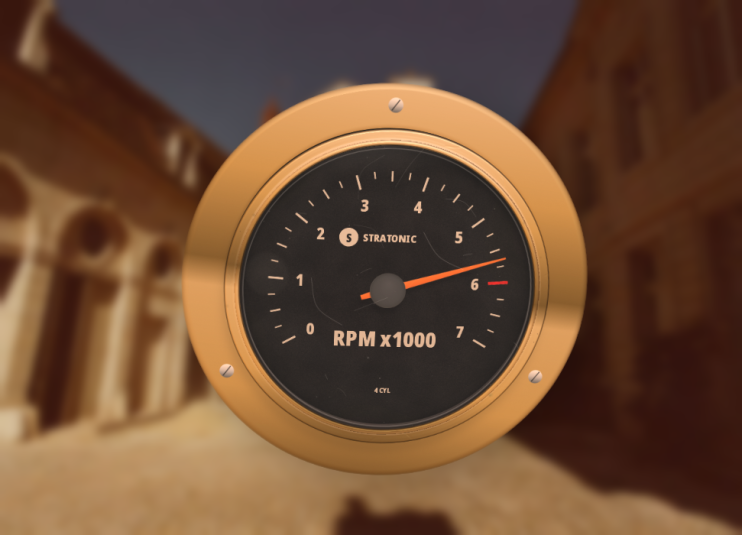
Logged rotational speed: 5625,rpm
